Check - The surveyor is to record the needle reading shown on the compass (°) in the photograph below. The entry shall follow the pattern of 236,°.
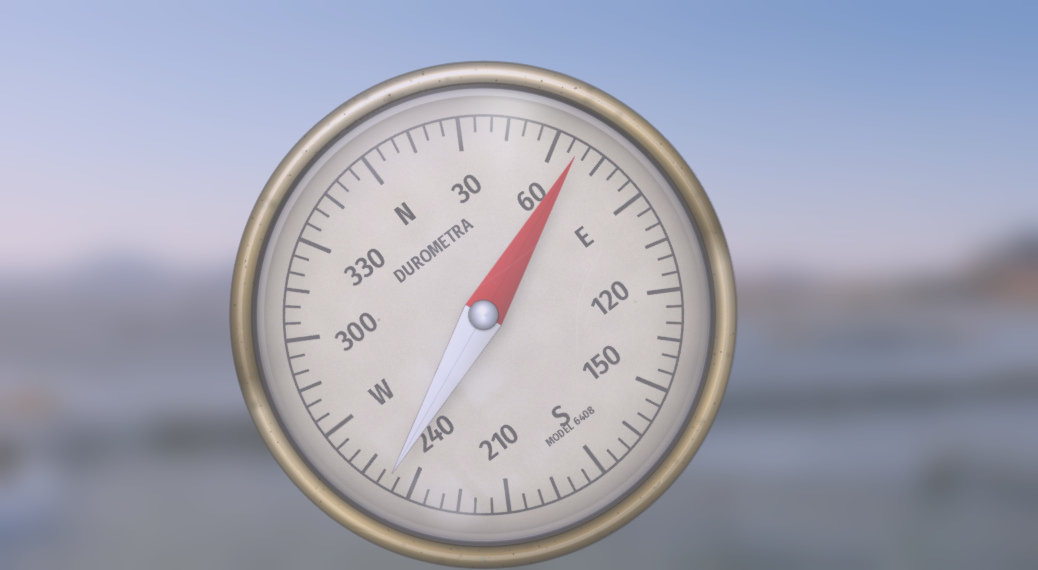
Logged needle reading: 67.5,°
